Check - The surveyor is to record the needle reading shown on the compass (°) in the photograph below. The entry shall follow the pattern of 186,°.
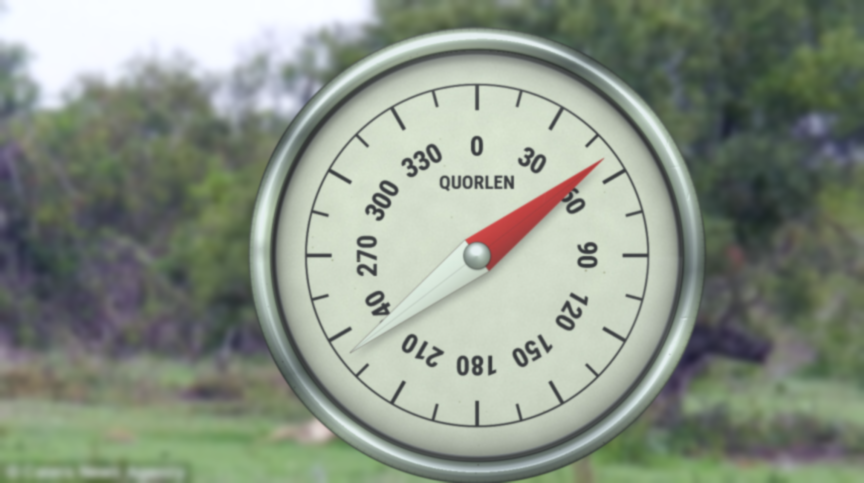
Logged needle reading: 52.5,°
